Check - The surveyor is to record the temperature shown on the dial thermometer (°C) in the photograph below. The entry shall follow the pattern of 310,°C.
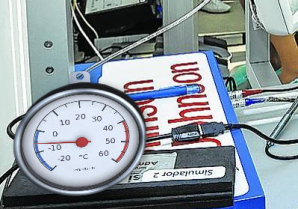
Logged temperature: -5,°C
